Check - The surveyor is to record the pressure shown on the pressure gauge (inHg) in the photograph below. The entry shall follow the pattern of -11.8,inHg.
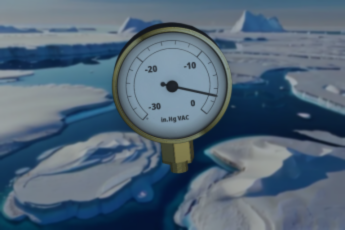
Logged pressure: -3,inHg
